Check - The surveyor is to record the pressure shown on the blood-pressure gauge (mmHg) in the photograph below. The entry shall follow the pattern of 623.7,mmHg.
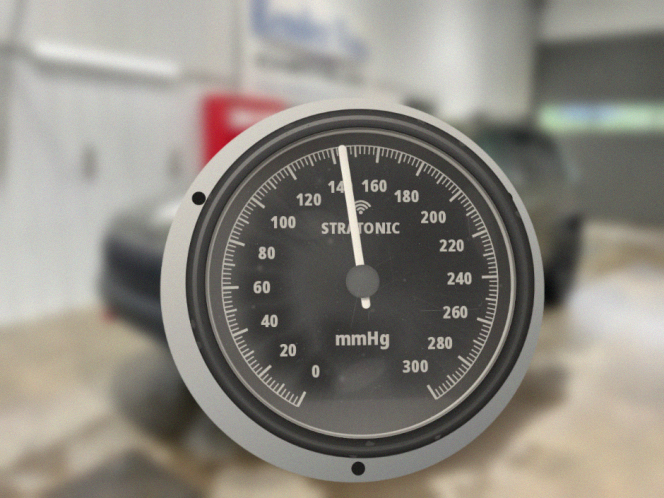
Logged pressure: 144,mmHg
